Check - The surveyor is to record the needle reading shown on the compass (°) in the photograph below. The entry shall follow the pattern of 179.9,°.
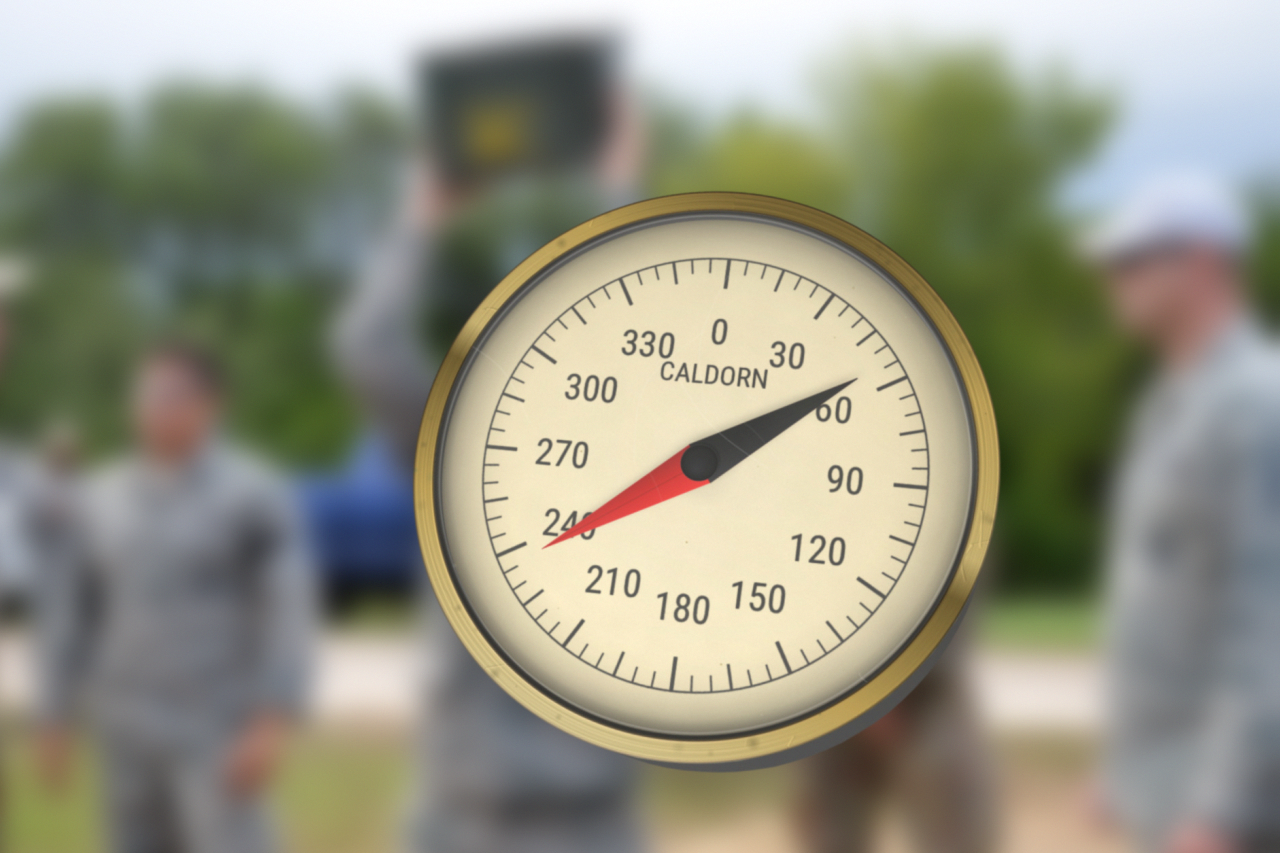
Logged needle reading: 235,°
